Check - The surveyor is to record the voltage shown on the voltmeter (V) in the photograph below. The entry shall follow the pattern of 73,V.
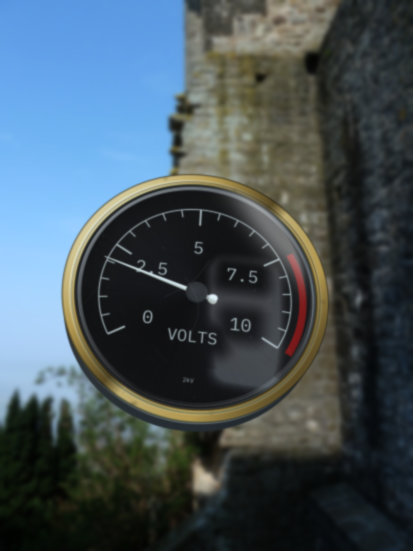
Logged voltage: 2,V
